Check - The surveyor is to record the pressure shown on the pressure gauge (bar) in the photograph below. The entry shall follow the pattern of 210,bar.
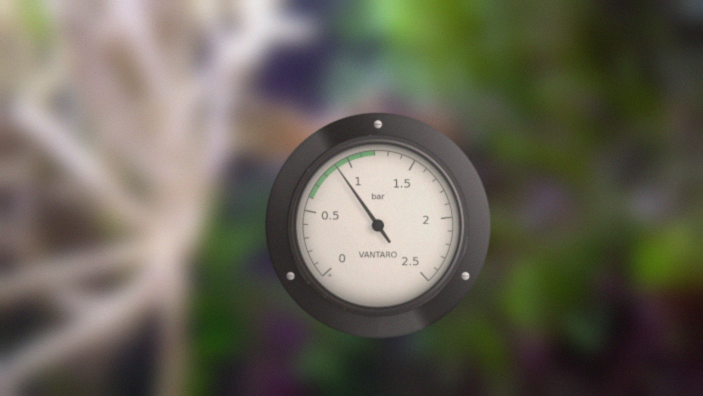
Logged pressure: 0.9,bar
